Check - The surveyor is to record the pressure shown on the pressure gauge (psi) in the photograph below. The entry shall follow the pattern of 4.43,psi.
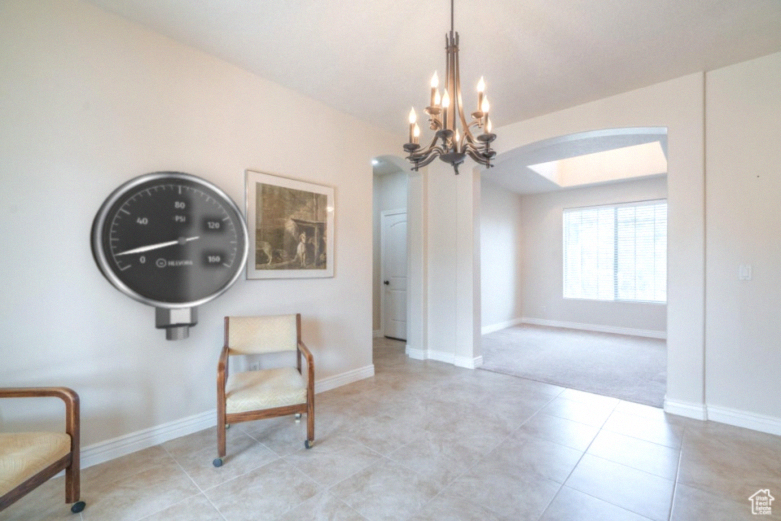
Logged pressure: 10,psi
